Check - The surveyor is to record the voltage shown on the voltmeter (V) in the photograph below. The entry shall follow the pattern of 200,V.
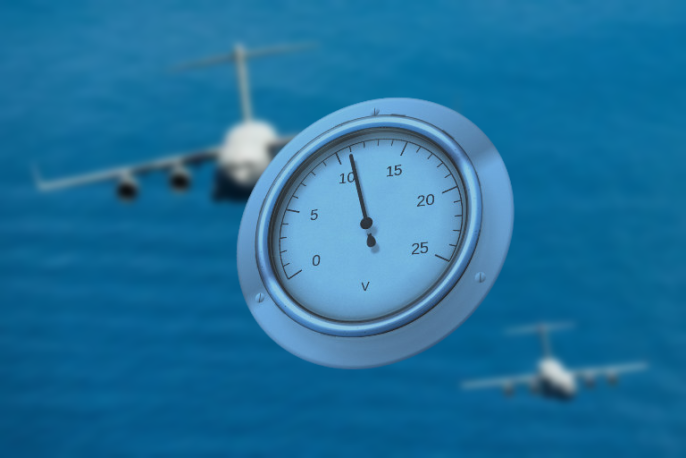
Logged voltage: 11,V
